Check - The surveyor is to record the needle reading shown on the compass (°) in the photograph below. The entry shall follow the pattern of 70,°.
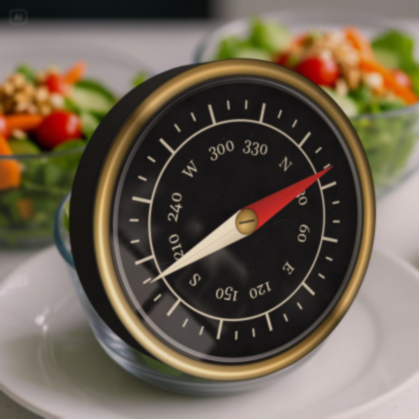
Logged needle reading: 20,°
